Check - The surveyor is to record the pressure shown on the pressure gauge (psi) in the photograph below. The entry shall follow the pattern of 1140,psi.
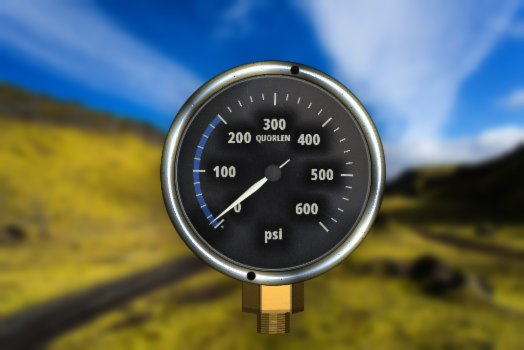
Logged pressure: 10,psi
